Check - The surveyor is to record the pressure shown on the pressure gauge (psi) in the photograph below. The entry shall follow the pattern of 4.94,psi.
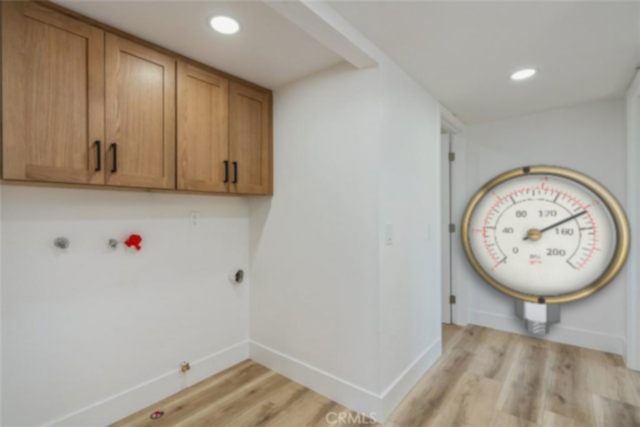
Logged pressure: 145,psi
